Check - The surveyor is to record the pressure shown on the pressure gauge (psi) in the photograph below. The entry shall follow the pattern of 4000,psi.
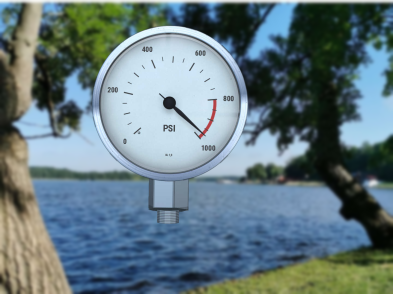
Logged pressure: 975,psi
